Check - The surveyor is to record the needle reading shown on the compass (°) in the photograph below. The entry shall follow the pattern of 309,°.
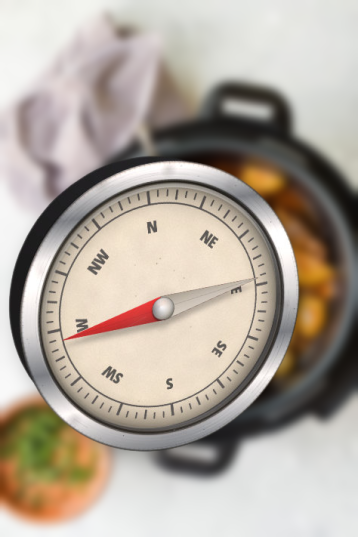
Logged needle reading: 265,°
